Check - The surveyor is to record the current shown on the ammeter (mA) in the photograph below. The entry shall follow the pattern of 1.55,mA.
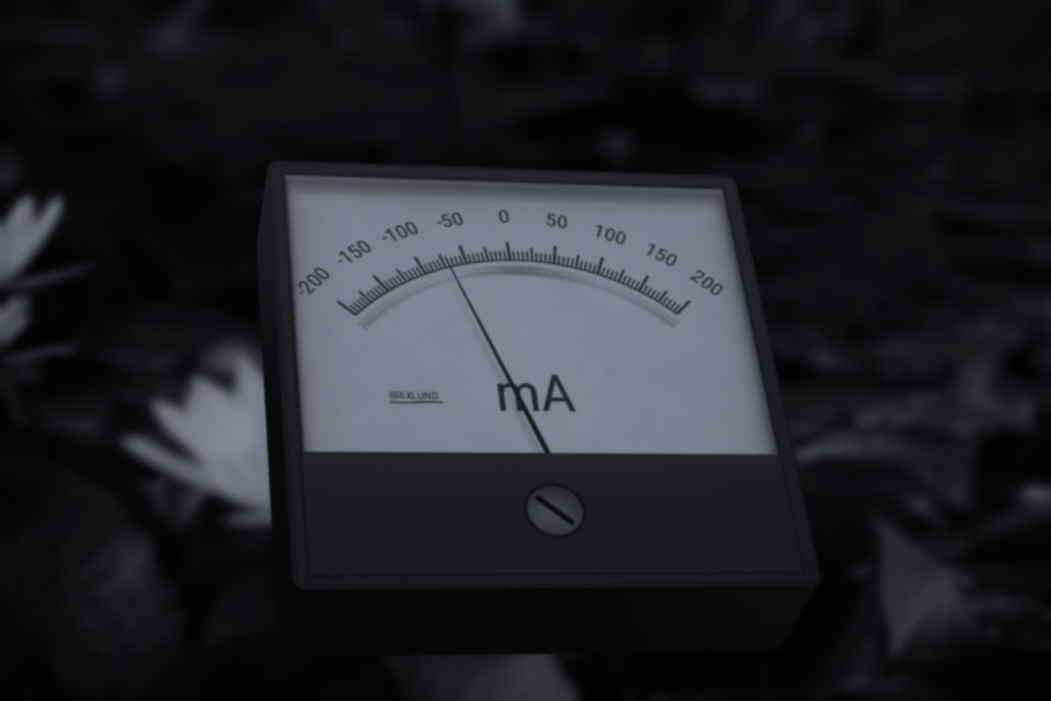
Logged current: -75,mA
